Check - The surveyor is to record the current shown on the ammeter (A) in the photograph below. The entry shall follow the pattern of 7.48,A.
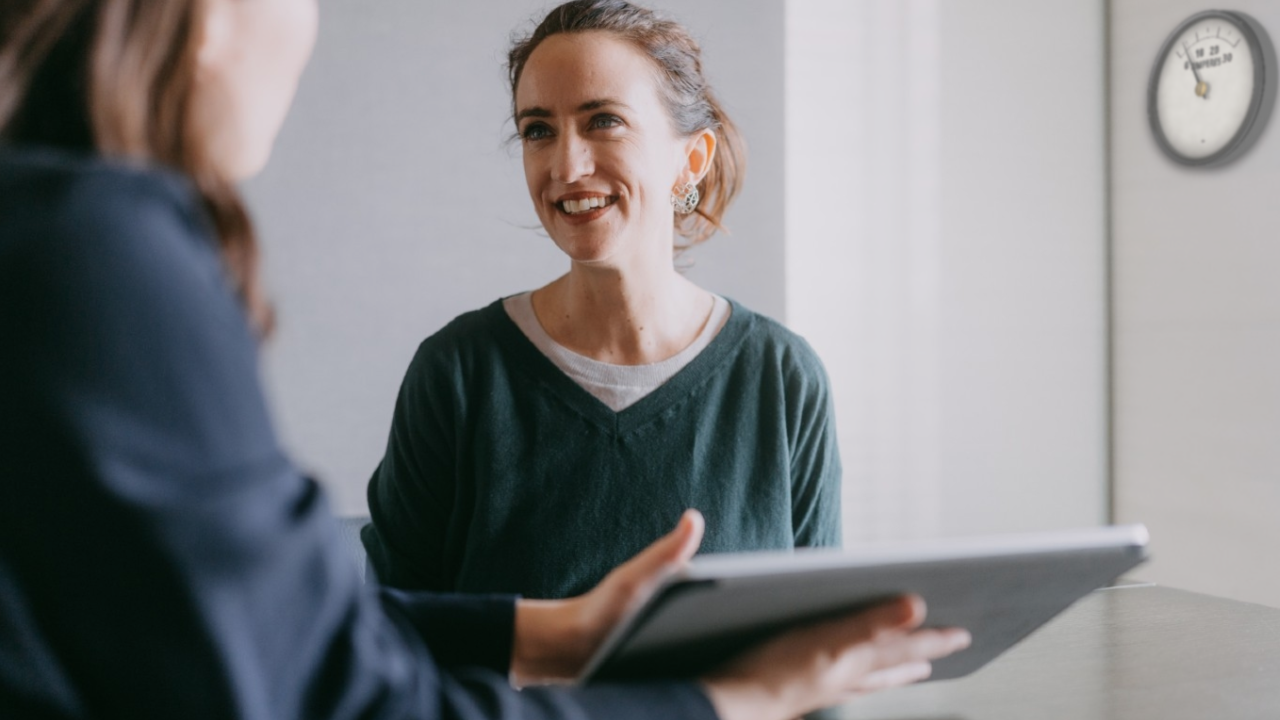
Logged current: 5,A
